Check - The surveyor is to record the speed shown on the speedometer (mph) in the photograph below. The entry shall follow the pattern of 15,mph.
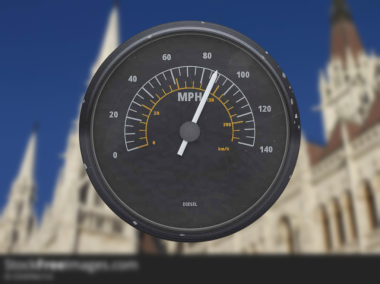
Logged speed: 87.5,mph
